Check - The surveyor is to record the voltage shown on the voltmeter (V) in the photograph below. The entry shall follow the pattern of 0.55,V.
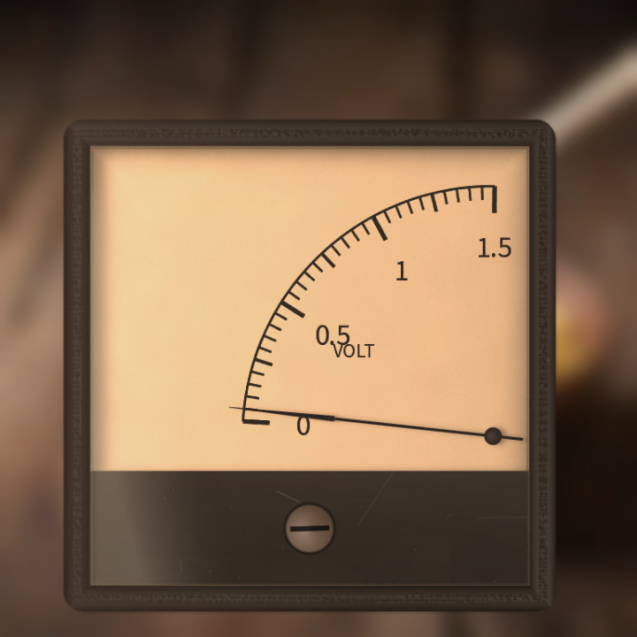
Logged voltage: 0.05,V
